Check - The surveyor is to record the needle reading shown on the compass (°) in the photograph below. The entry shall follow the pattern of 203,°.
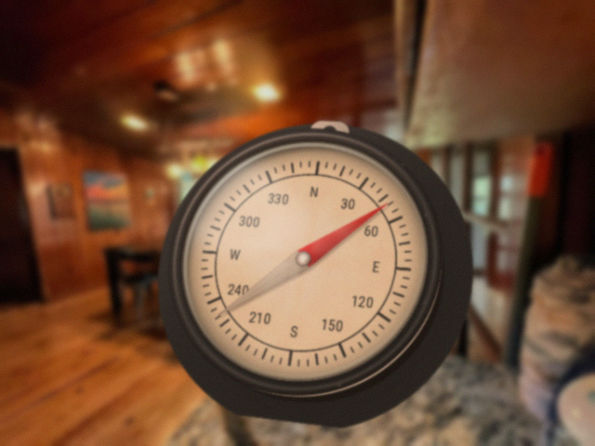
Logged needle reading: 50,°
